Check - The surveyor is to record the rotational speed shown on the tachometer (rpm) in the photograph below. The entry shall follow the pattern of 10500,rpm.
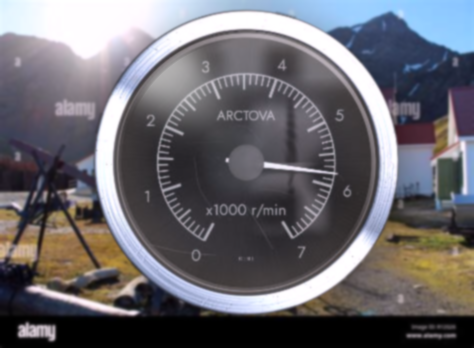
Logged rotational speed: 5800,rpm
